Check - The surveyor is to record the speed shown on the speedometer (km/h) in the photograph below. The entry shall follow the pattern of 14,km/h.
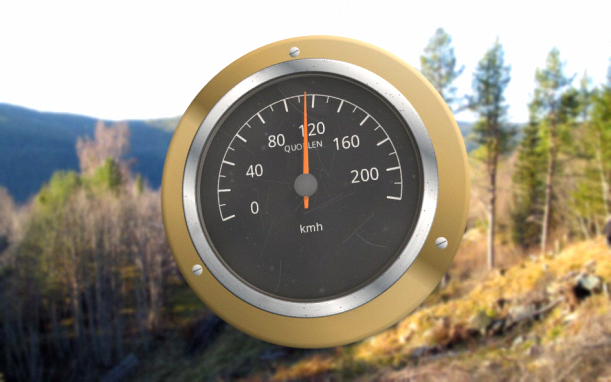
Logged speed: 115,km/h
